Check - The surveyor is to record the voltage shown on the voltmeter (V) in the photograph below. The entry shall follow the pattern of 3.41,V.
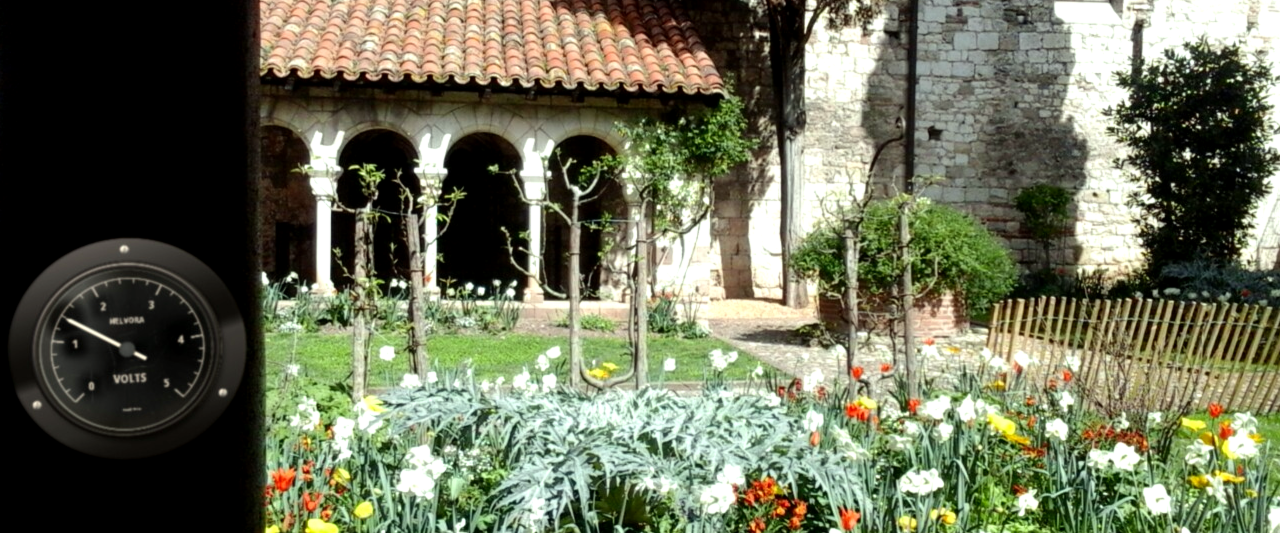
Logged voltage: 1.4,V
